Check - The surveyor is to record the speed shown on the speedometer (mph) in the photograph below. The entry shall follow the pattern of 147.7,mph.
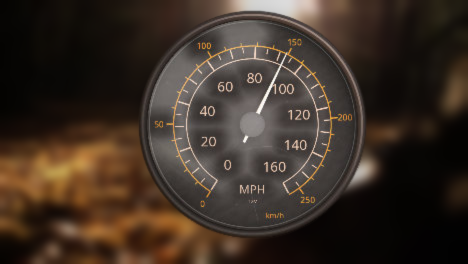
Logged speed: 92.5,mph
